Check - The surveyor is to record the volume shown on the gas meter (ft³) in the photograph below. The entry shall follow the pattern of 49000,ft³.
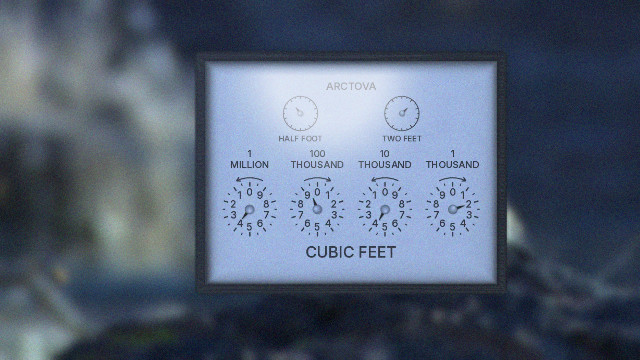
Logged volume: 394200,ft³
